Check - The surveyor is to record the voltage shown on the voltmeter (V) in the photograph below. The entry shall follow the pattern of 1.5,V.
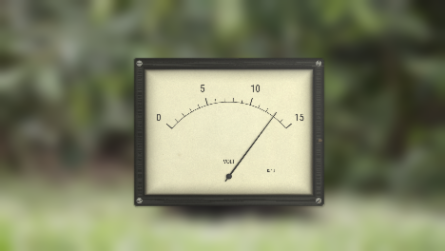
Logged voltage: 13,V
